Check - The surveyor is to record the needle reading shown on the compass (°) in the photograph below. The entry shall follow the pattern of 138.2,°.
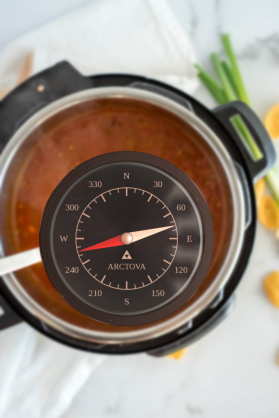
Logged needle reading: 255,°
